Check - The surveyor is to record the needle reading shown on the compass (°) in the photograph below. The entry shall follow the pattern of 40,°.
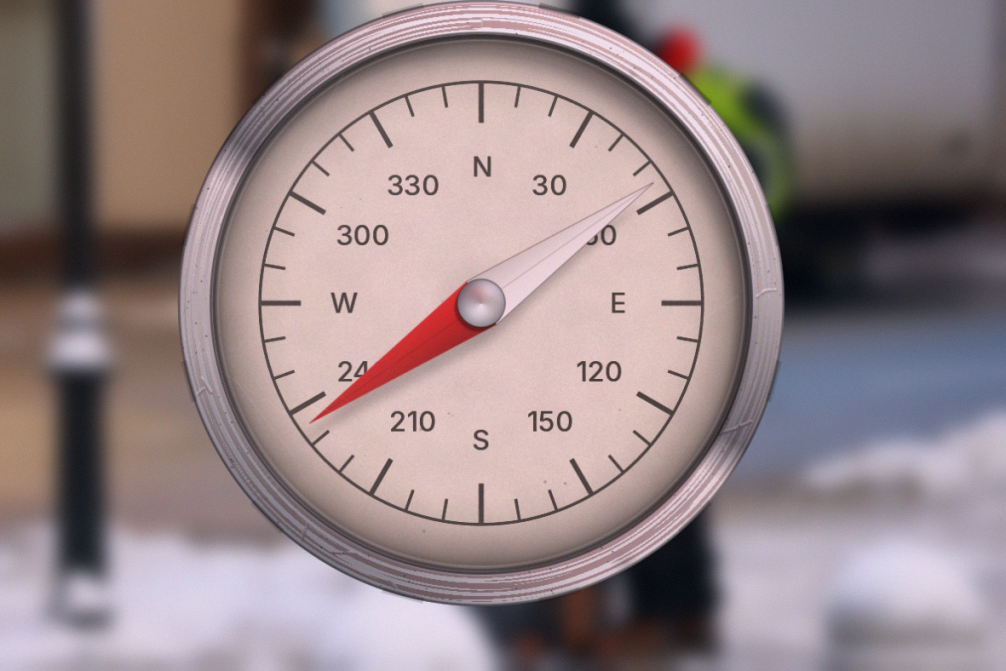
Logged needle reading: 235,°
